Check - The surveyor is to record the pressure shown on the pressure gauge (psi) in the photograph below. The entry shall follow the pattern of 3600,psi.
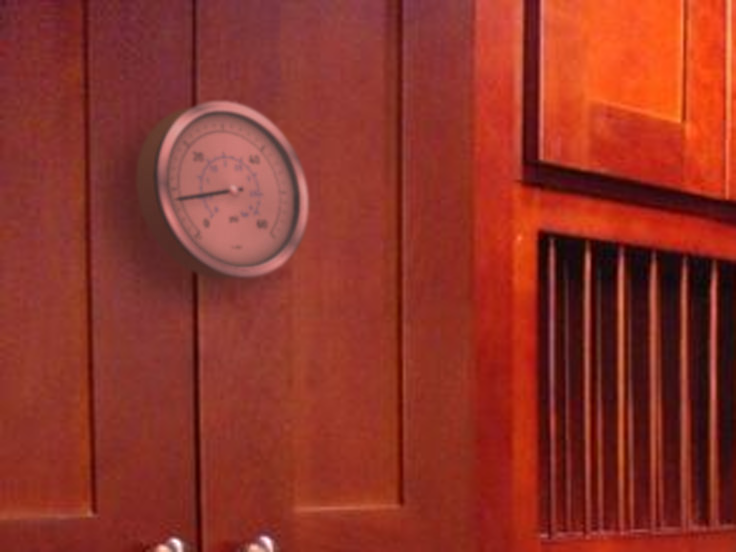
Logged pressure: 8,psi
